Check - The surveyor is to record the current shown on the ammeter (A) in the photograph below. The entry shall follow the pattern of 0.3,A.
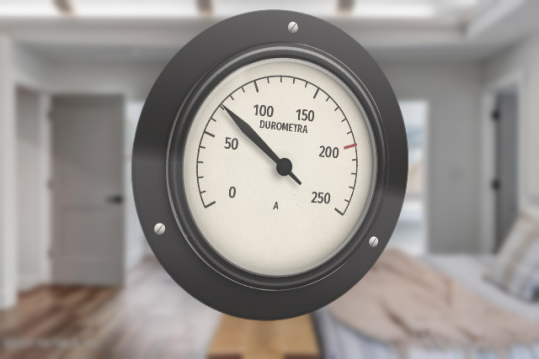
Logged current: 70,A
